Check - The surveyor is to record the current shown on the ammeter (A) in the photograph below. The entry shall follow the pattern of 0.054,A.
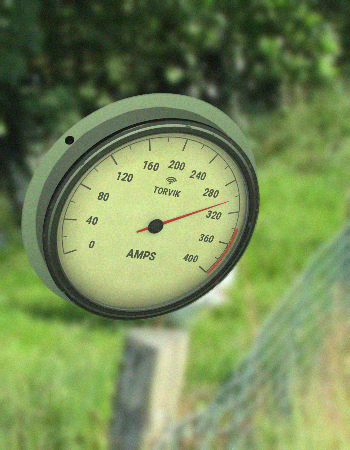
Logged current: 300,A
